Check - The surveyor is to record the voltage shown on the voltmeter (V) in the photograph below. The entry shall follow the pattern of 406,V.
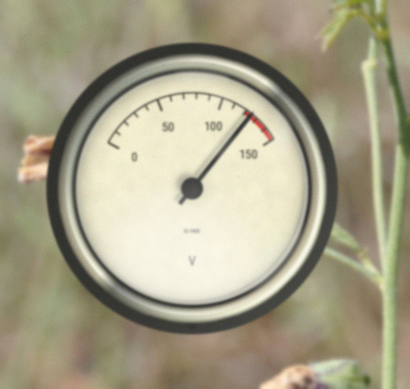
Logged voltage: 125,V
